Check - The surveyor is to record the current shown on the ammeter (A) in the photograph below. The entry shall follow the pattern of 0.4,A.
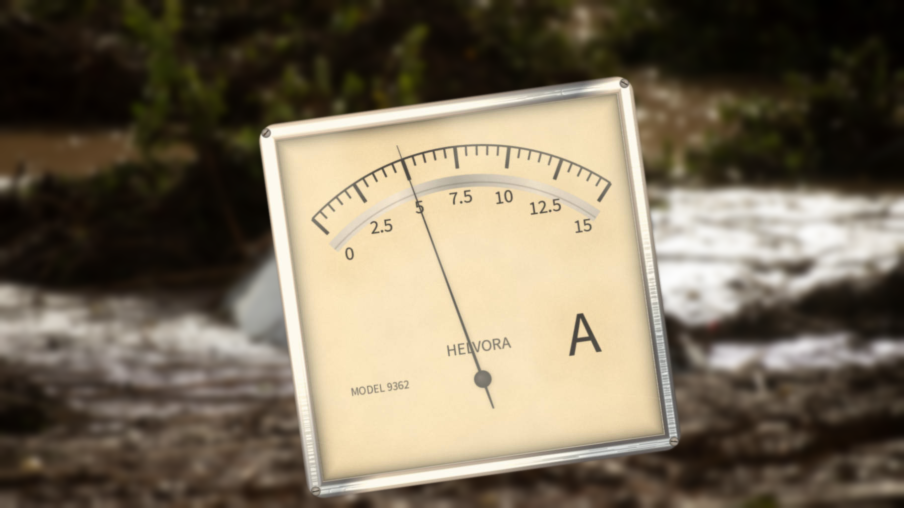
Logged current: 5,A
